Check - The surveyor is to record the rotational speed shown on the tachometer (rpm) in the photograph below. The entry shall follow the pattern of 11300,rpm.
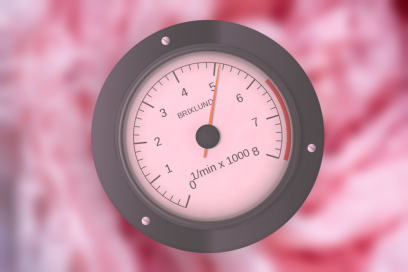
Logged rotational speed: 5100,rpm
